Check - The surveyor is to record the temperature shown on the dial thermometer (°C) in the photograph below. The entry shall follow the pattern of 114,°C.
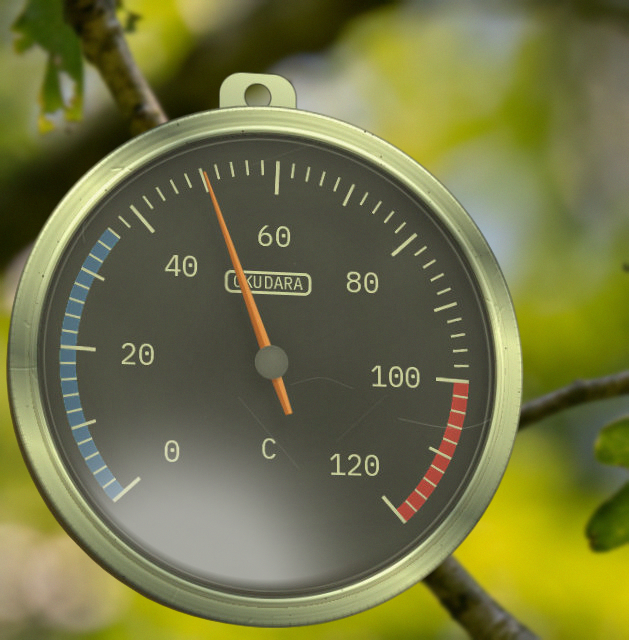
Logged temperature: 50,°C
